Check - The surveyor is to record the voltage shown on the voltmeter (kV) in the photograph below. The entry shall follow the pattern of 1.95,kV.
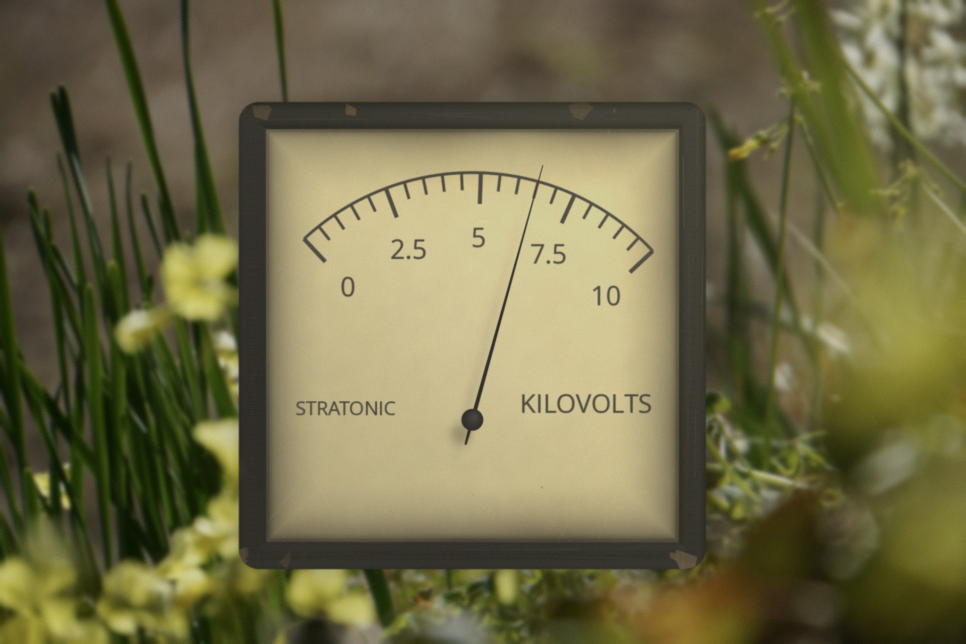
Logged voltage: 6.5,kV
